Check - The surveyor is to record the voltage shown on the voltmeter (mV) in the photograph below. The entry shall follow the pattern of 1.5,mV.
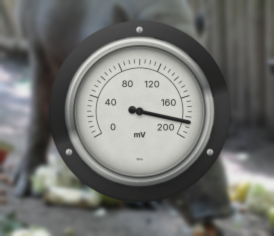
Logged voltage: 185,mV
